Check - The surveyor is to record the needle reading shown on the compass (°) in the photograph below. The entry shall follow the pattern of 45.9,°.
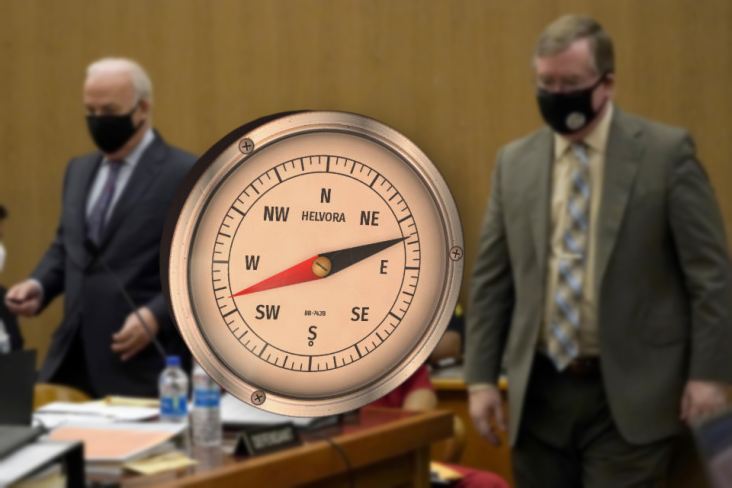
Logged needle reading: 250,°
